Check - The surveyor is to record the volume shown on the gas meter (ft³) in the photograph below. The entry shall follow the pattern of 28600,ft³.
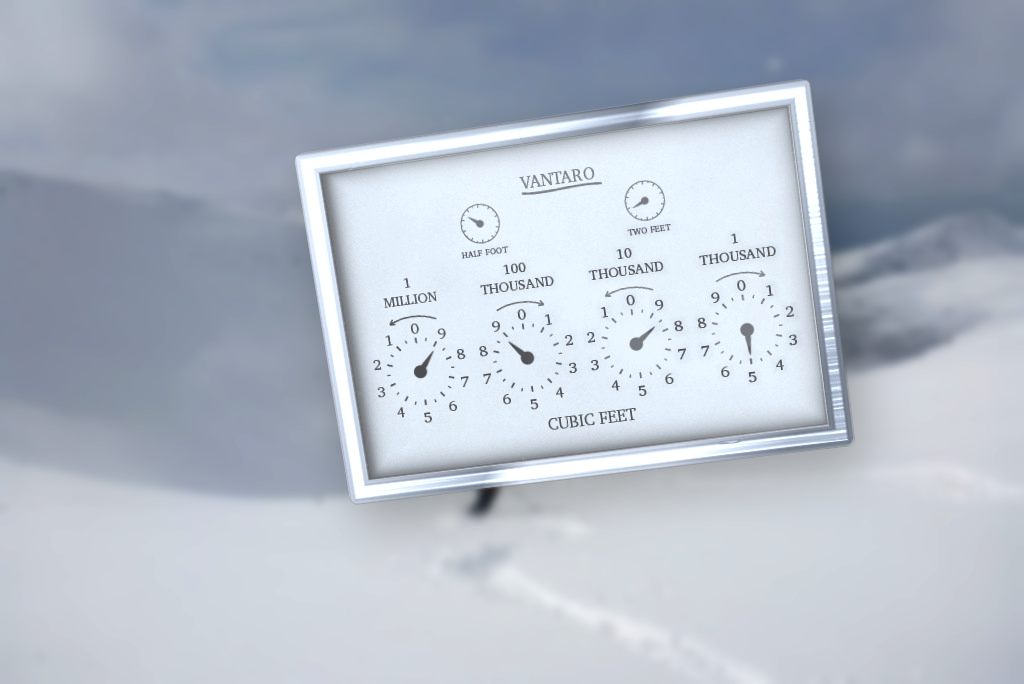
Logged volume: 888500,ft³
